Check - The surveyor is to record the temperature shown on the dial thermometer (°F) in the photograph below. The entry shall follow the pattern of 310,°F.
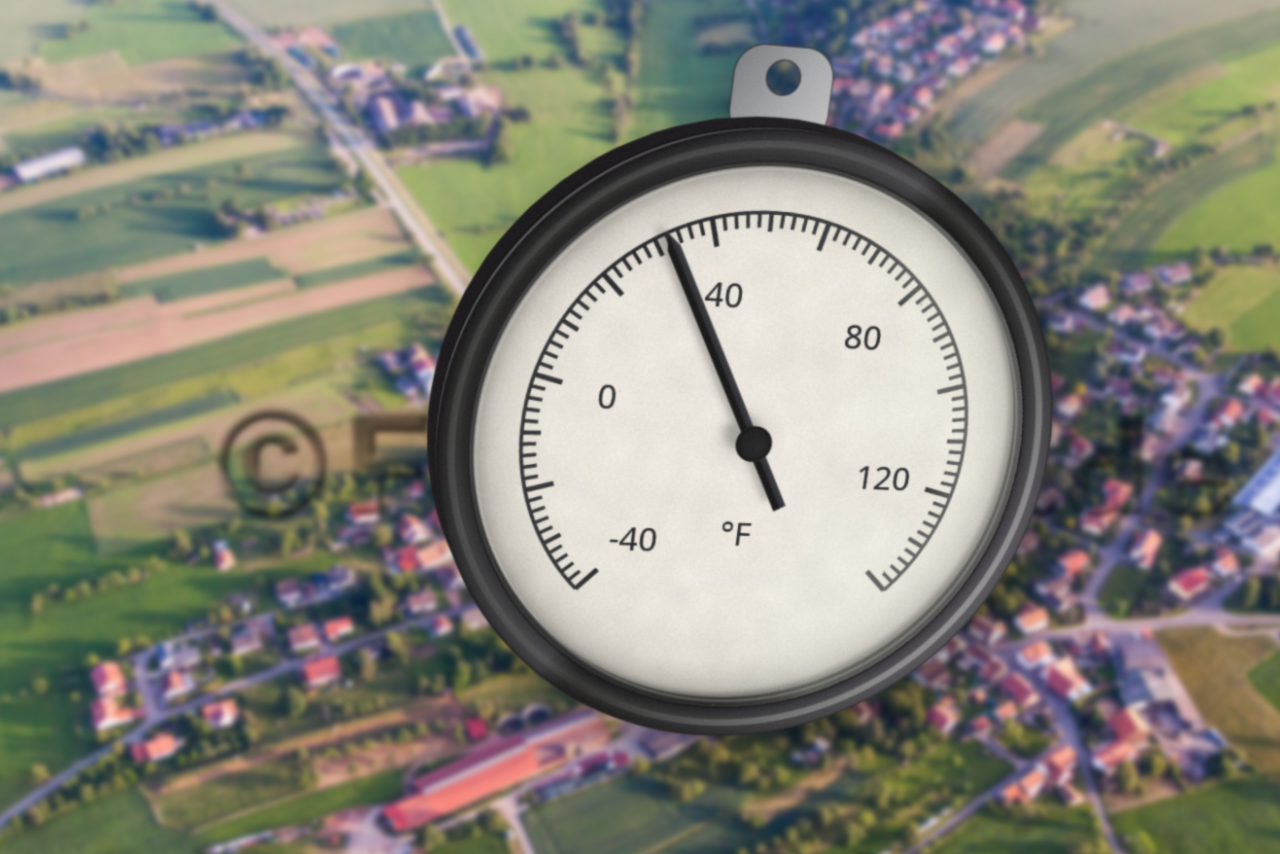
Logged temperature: 32,°F
